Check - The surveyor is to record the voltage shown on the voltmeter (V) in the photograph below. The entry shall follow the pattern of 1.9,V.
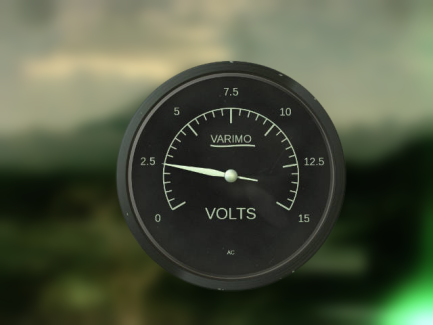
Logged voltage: 2.5,V
